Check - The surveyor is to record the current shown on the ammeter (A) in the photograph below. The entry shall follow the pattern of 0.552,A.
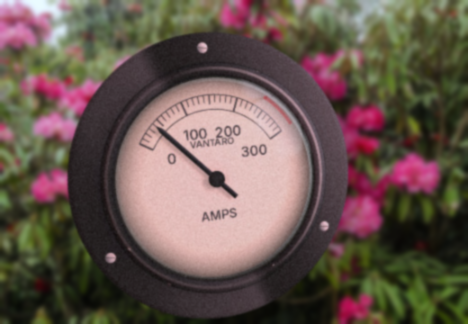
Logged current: 40,A
